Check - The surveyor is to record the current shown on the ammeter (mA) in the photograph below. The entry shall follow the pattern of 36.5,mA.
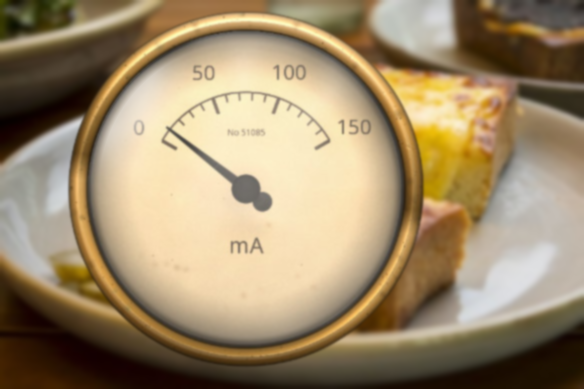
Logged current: 10,mA
